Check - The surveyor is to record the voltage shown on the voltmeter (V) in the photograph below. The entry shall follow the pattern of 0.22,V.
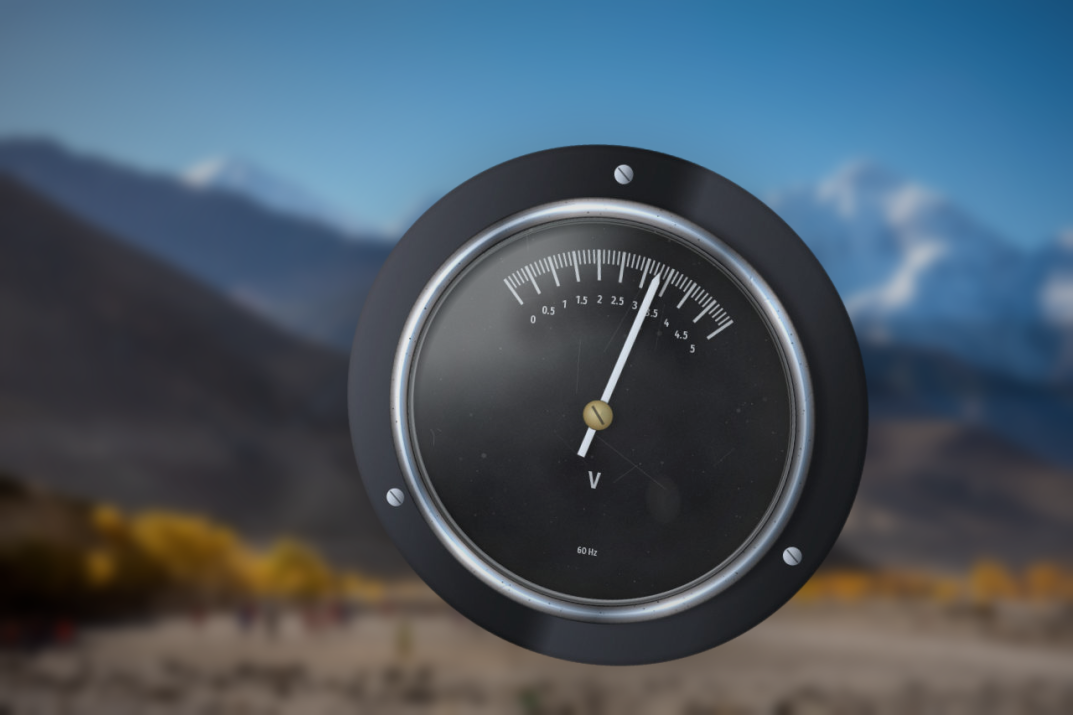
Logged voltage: 3.3,V
